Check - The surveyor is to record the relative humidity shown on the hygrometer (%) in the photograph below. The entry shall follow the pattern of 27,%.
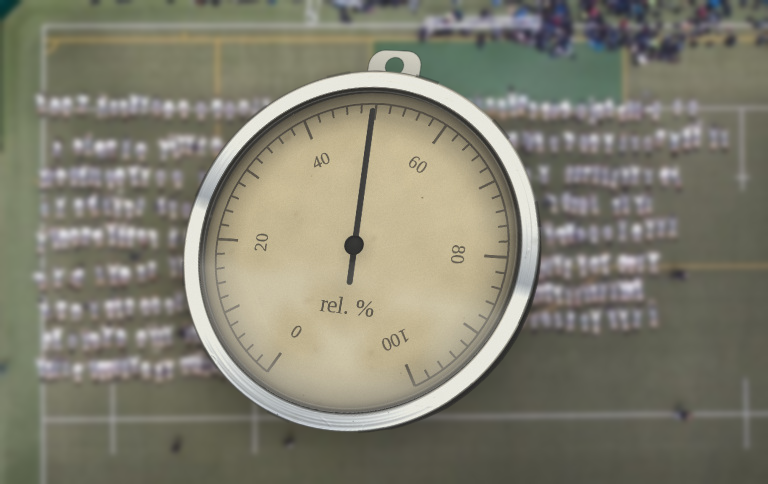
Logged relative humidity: 50,%
